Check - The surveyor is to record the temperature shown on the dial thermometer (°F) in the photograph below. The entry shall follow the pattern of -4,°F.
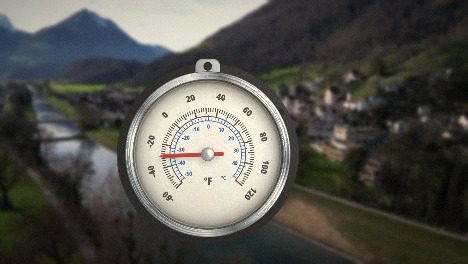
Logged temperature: -30,°F
